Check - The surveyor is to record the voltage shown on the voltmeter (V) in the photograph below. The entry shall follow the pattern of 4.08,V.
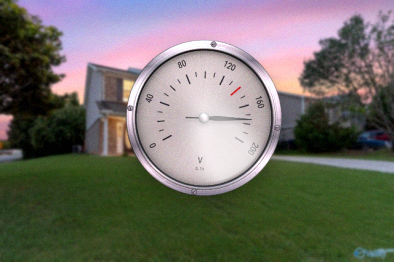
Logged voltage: 175,V
